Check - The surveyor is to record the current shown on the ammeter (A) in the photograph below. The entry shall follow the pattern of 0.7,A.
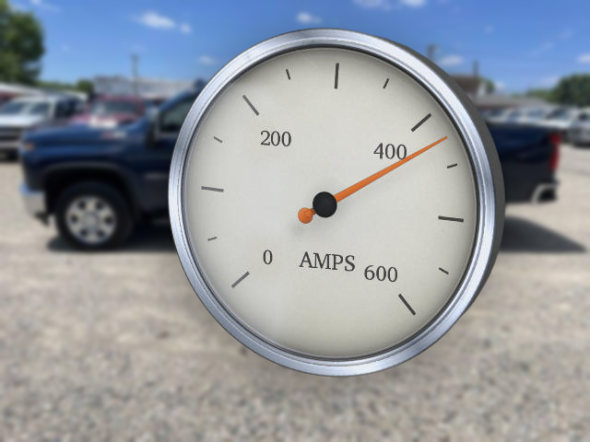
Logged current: 425,A
